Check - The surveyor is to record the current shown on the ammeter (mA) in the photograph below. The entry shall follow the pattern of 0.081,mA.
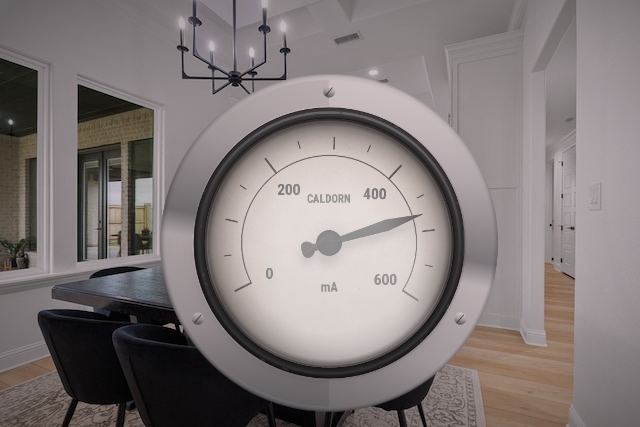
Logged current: 475,mA
